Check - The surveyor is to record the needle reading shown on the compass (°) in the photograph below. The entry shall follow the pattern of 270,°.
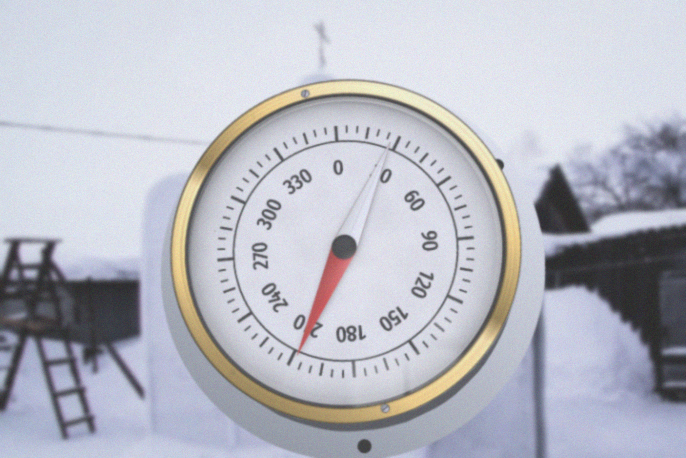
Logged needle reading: 207.5,°
